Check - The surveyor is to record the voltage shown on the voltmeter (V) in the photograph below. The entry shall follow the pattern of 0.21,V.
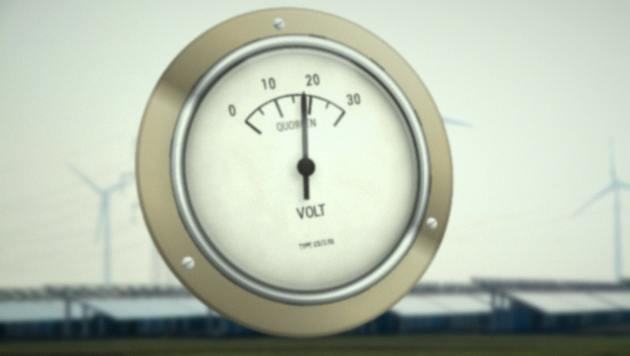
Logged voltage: 17.5,V
